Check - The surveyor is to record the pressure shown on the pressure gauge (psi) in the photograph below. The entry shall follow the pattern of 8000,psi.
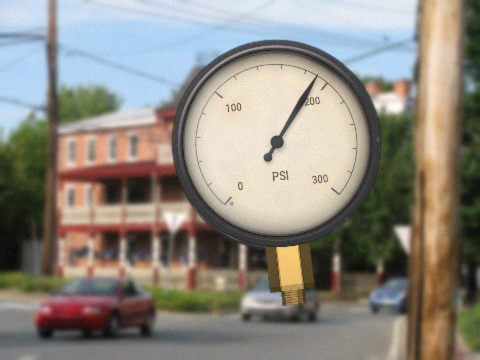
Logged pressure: 190,psi
